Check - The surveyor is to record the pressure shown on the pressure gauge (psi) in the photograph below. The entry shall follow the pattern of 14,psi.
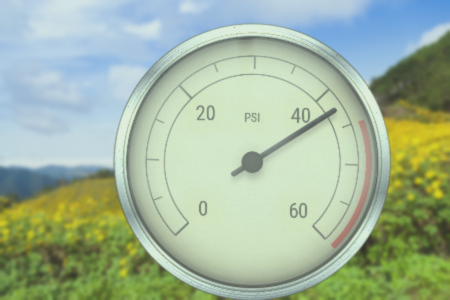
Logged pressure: 42.5,psi
